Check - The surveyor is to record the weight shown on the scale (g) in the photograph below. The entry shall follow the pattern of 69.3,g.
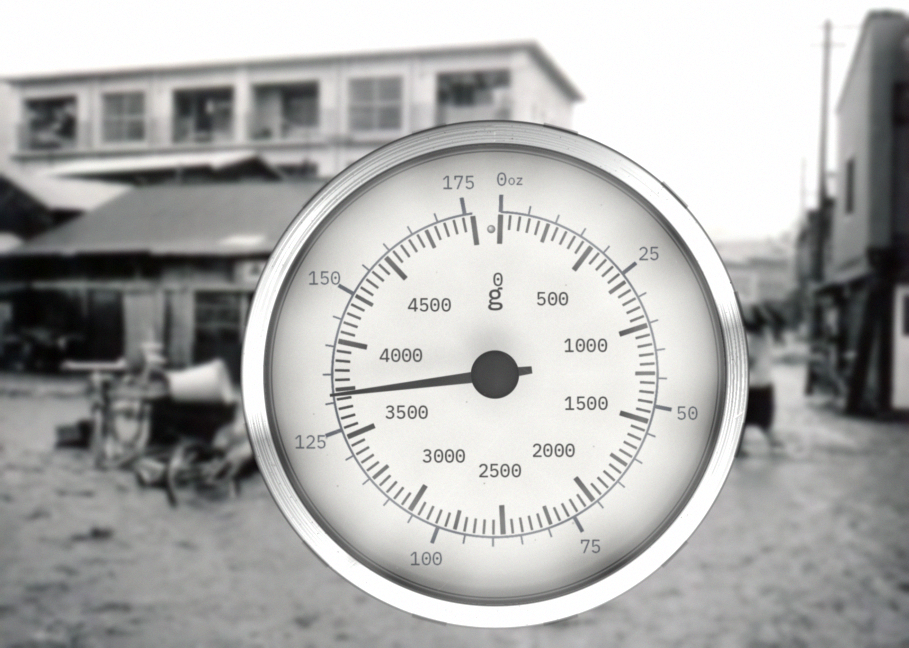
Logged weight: 3725,g
